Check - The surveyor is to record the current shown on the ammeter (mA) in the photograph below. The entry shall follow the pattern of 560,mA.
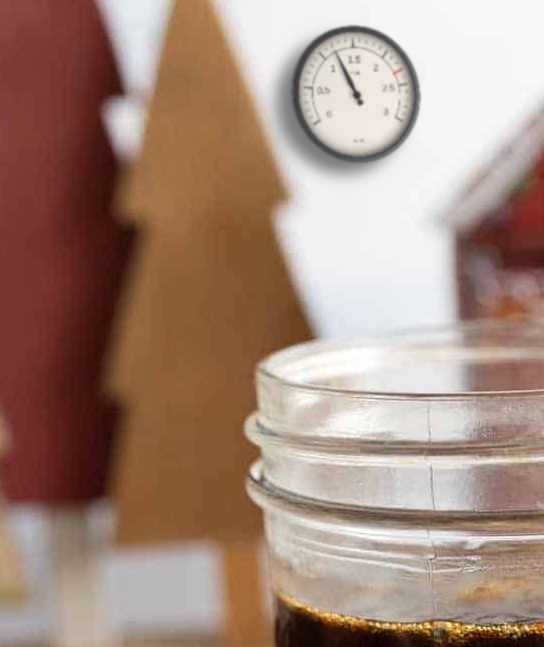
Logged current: 1.2,mA
